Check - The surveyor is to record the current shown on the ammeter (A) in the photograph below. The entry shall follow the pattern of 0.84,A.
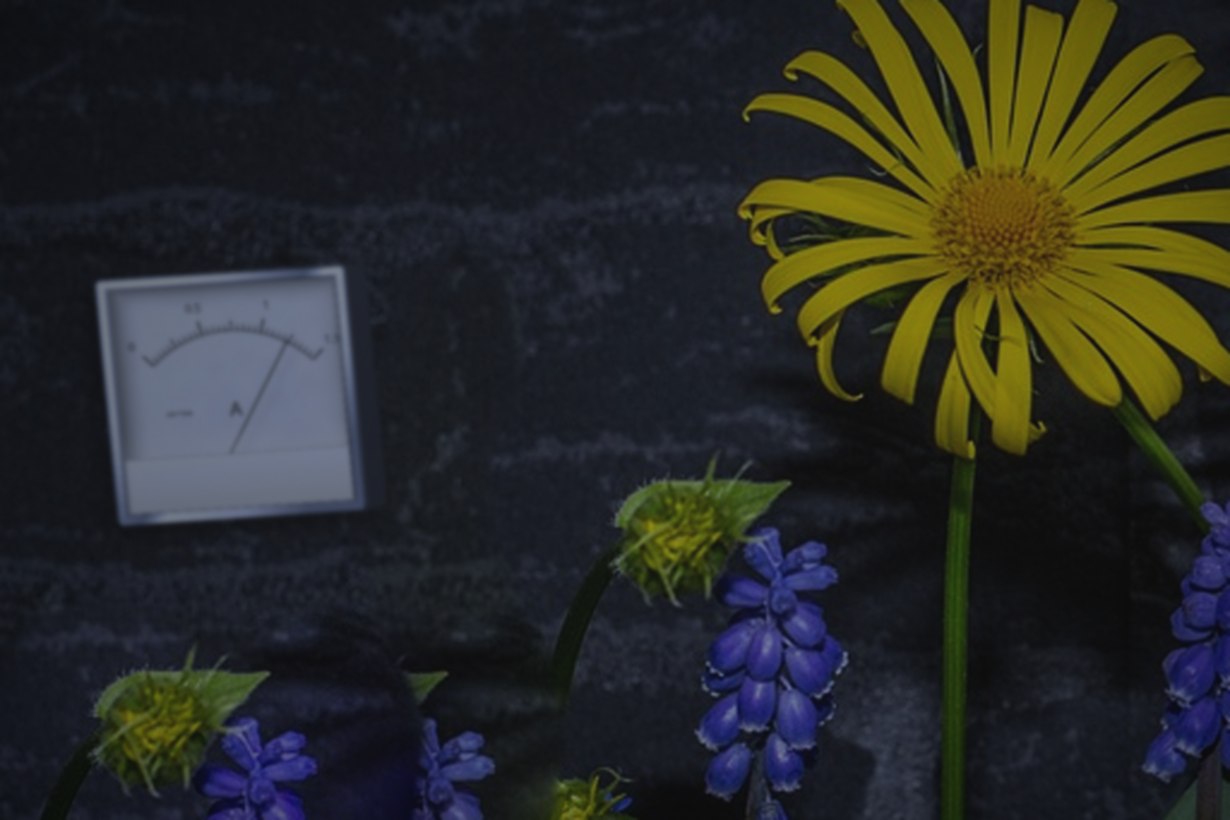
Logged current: 1.25,A
